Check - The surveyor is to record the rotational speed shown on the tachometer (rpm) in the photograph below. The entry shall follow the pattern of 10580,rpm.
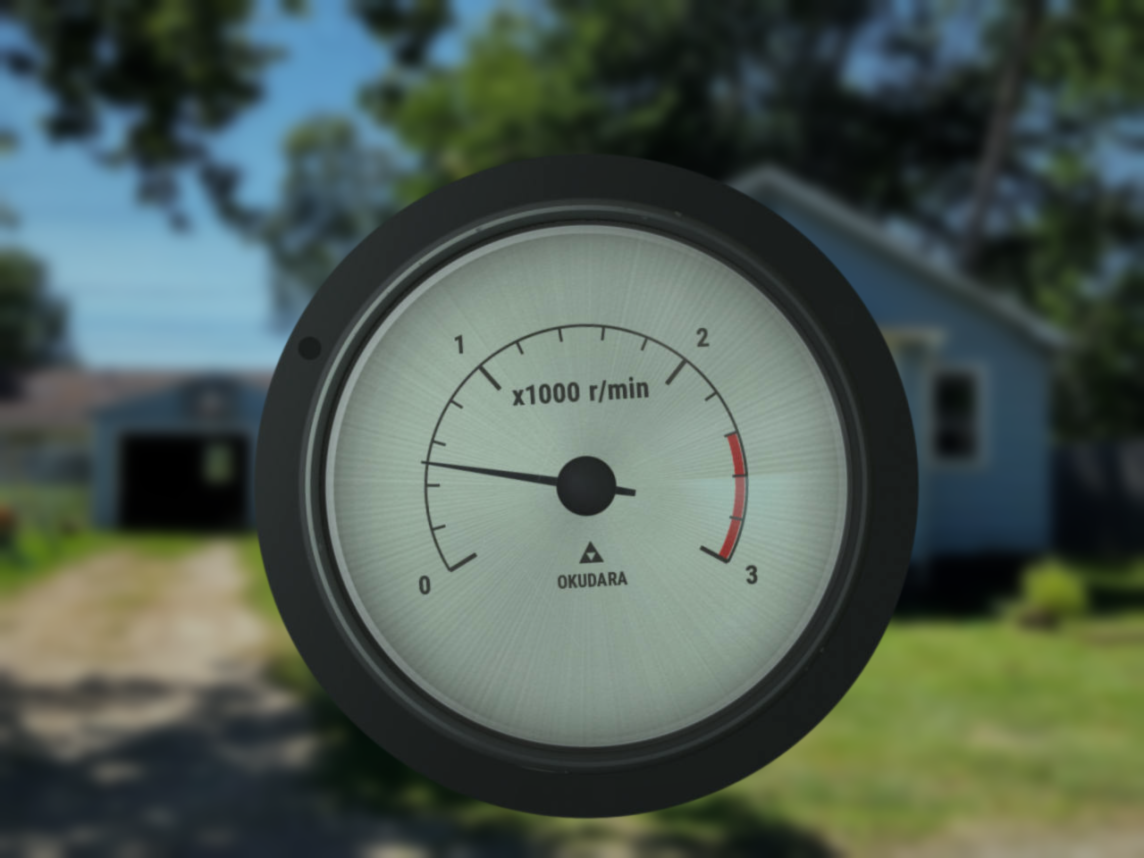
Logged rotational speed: 500,rpm
